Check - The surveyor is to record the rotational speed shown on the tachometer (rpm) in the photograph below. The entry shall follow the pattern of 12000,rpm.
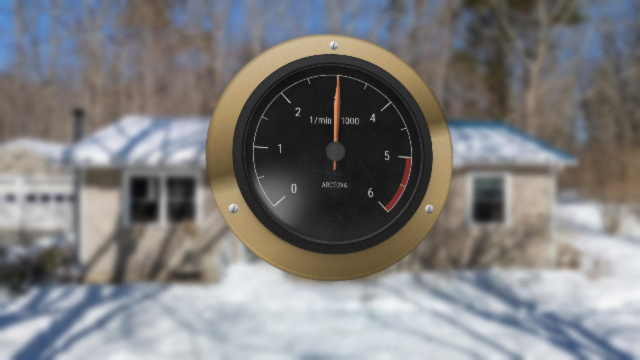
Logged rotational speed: 3000,rpm
